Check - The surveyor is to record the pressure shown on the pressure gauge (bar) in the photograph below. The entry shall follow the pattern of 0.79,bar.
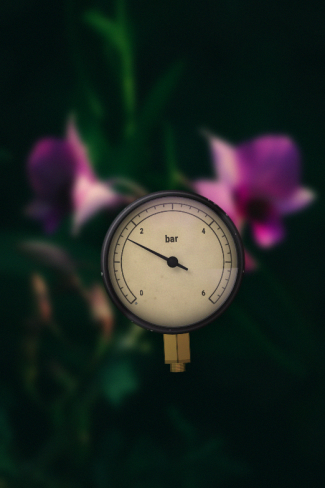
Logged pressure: 1.6,bar
